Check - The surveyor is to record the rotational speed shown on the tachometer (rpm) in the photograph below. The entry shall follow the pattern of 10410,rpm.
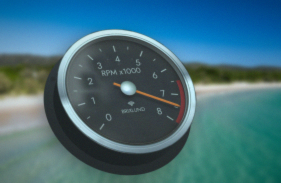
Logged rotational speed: 7500,rpm
